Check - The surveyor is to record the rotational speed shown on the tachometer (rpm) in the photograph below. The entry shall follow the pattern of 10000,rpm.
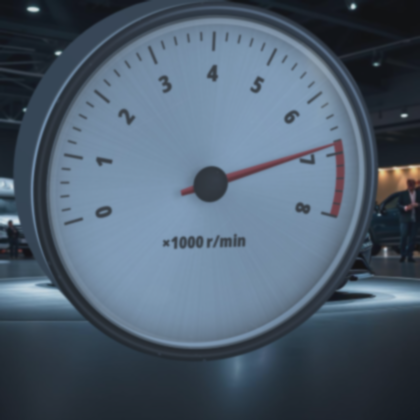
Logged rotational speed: 6800,rpm
